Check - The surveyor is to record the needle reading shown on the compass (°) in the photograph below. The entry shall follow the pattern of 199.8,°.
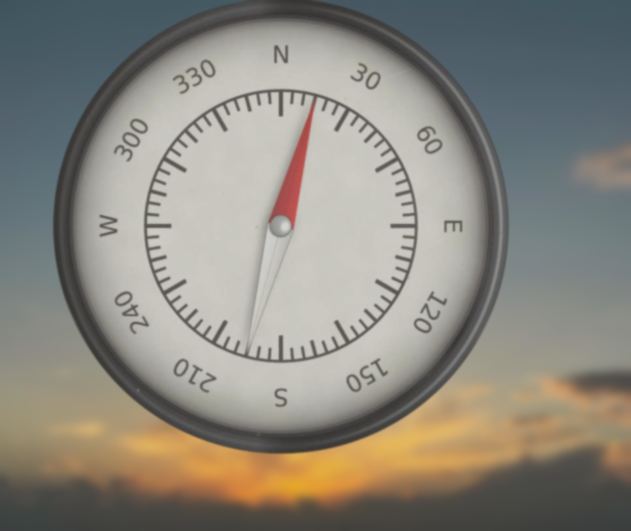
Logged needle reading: 15,°
